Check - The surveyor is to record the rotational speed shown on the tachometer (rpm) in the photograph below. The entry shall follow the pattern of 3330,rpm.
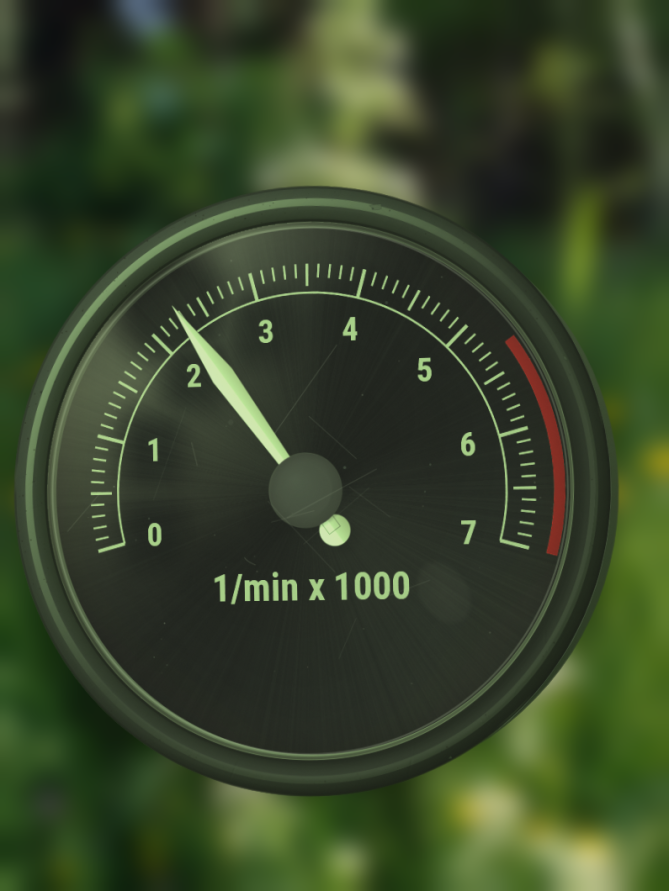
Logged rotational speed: 2300,rpm
